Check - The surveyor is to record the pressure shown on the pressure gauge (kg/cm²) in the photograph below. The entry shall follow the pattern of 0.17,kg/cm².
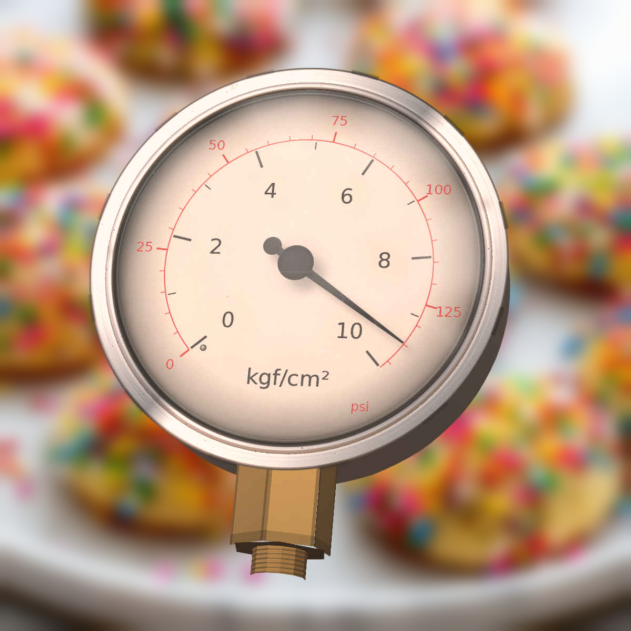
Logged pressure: 9.5,kg/cm²
